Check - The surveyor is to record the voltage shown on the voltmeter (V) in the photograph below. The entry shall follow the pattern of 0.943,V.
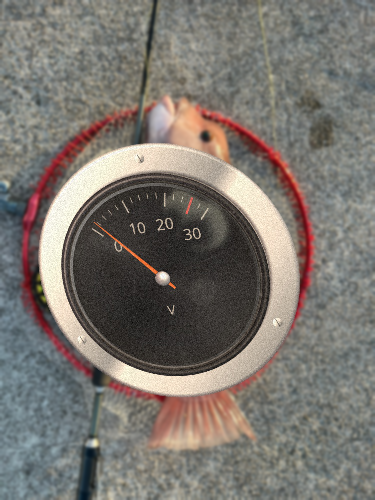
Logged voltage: 2,V
